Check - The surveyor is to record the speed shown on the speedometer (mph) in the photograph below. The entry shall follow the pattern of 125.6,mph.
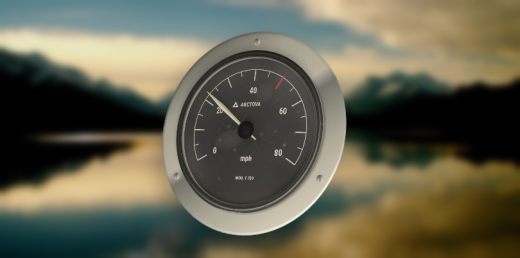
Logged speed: 22.5,mph
